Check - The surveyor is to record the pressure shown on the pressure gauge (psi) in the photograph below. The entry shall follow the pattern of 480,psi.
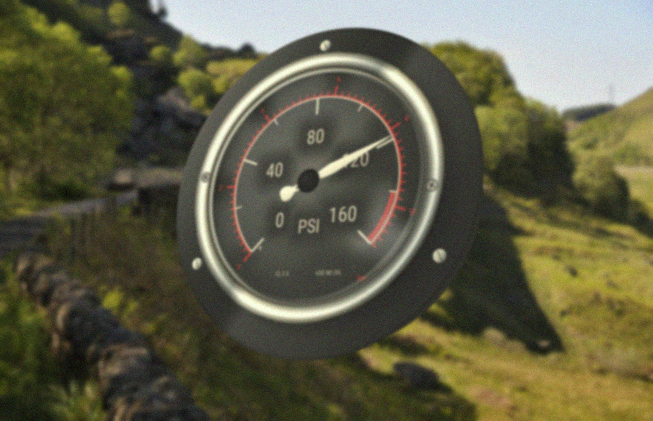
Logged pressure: 120,psi
